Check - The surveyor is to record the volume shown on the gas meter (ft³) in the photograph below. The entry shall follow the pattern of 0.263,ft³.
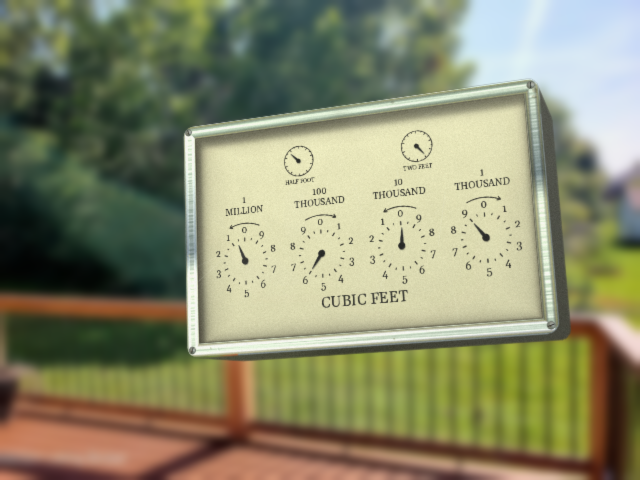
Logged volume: 59900,ft³
